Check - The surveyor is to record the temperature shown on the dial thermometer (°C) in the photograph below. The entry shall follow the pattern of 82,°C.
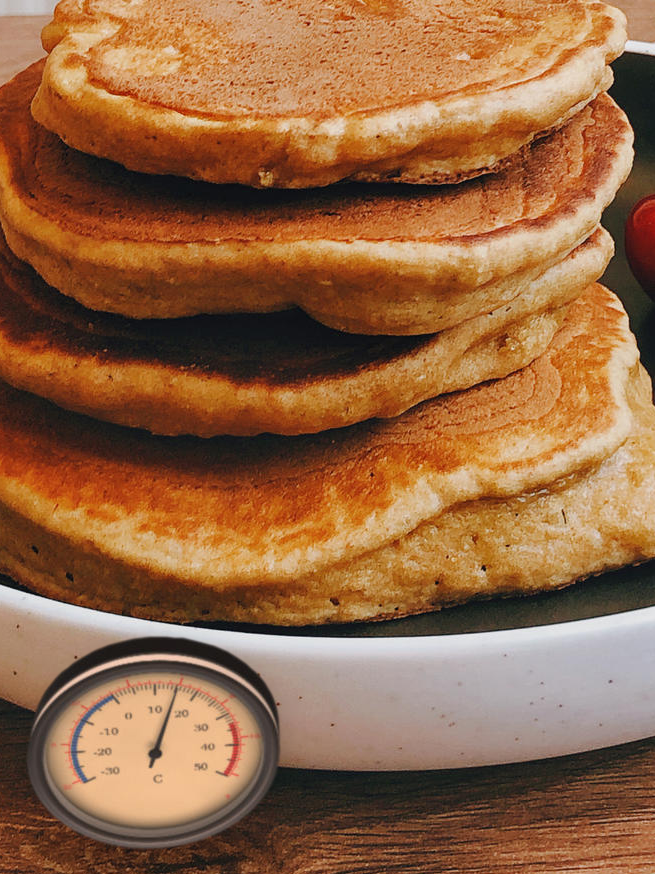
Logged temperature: 15,°C
